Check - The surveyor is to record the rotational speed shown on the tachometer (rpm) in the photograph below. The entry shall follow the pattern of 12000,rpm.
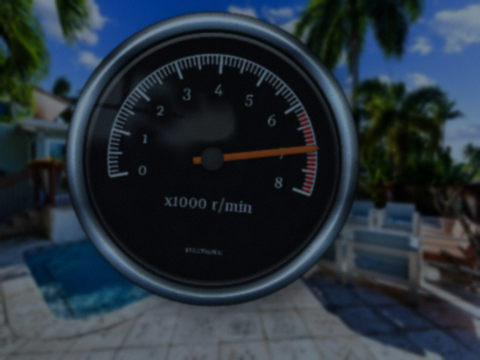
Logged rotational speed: 7000,rpm
